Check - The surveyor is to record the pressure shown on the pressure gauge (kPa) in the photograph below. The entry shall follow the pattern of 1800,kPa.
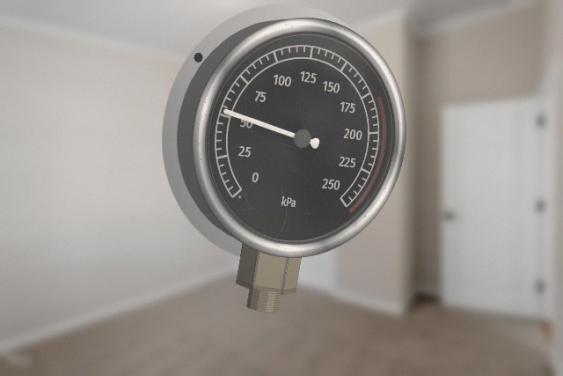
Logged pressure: 52.5,kPa
